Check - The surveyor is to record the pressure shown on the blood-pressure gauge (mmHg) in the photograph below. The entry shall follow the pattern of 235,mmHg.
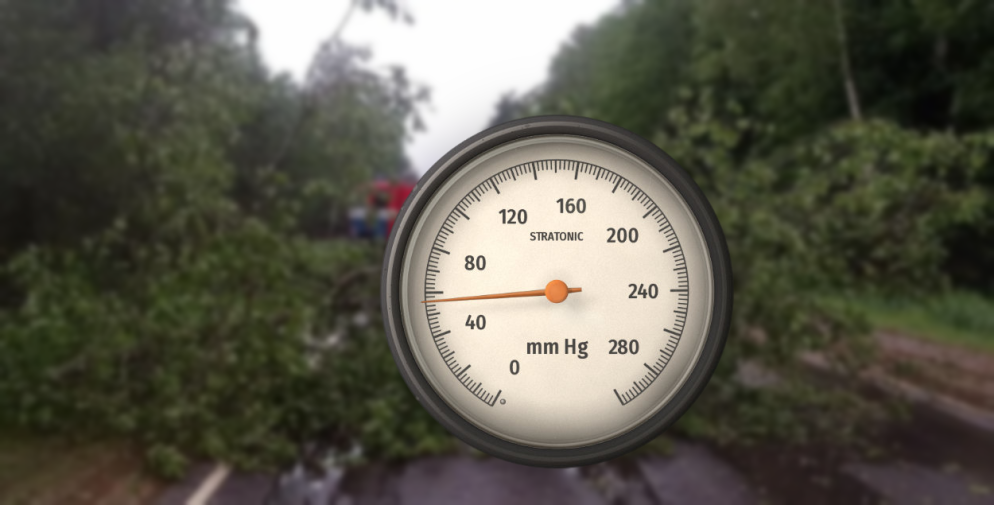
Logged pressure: 56,mmHg
